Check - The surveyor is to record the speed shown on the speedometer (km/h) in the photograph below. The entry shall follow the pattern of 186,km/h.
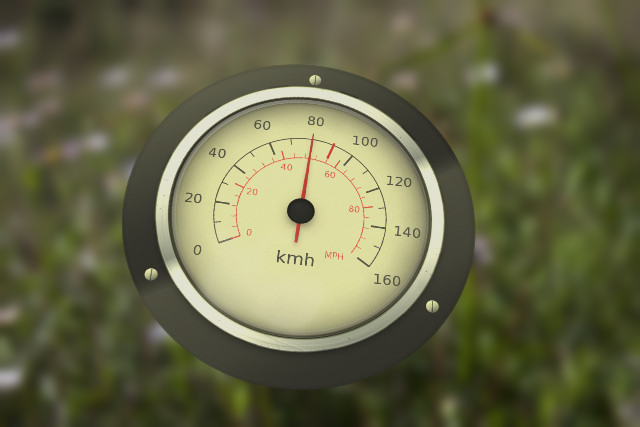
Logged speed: 80,km/h
